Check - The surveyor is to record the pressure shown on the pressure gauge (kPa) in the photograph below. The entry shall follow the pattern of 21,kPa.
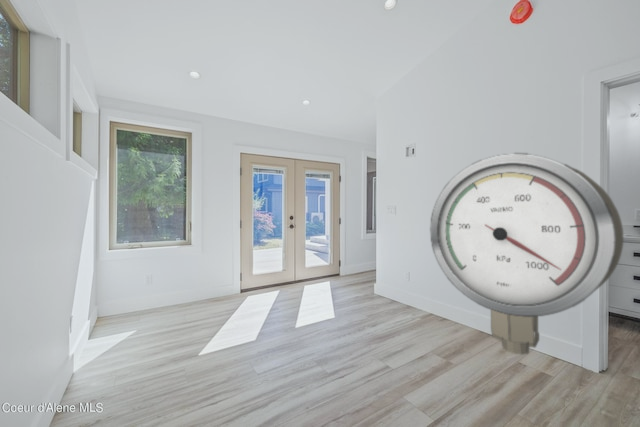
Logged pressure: 950,kPa
